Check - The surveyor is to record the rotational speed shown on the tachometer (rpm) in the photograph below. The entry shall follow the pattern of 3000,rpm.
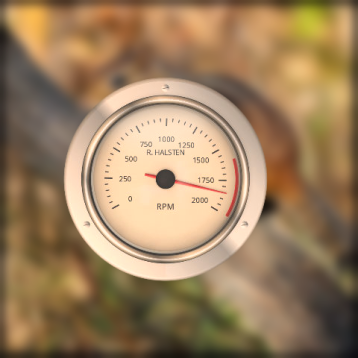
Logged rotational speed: 1850,rpm
